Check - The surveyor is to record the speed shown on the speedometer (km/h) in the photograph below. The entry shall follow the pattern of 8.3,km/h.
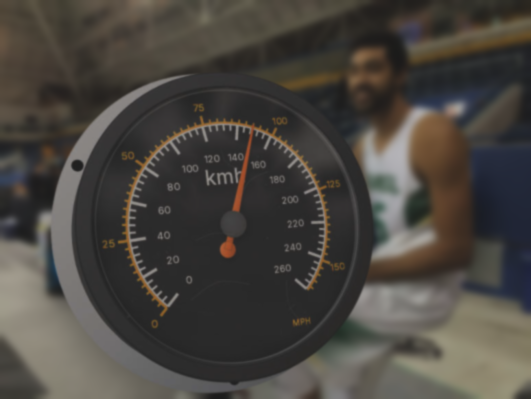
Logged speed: 148,km/h
